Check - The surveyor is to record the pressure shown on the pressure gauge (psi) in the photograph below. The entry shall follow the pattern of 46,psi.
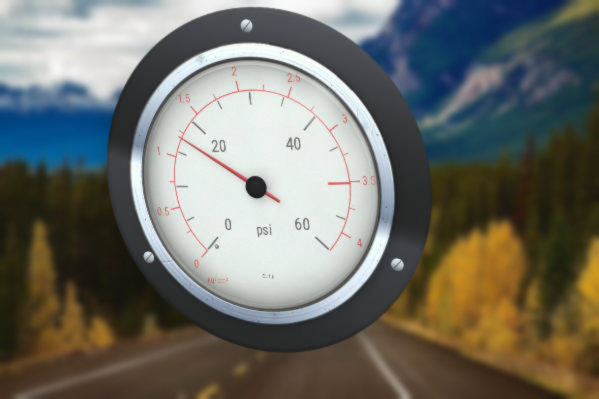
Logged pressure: 17.5,psi
